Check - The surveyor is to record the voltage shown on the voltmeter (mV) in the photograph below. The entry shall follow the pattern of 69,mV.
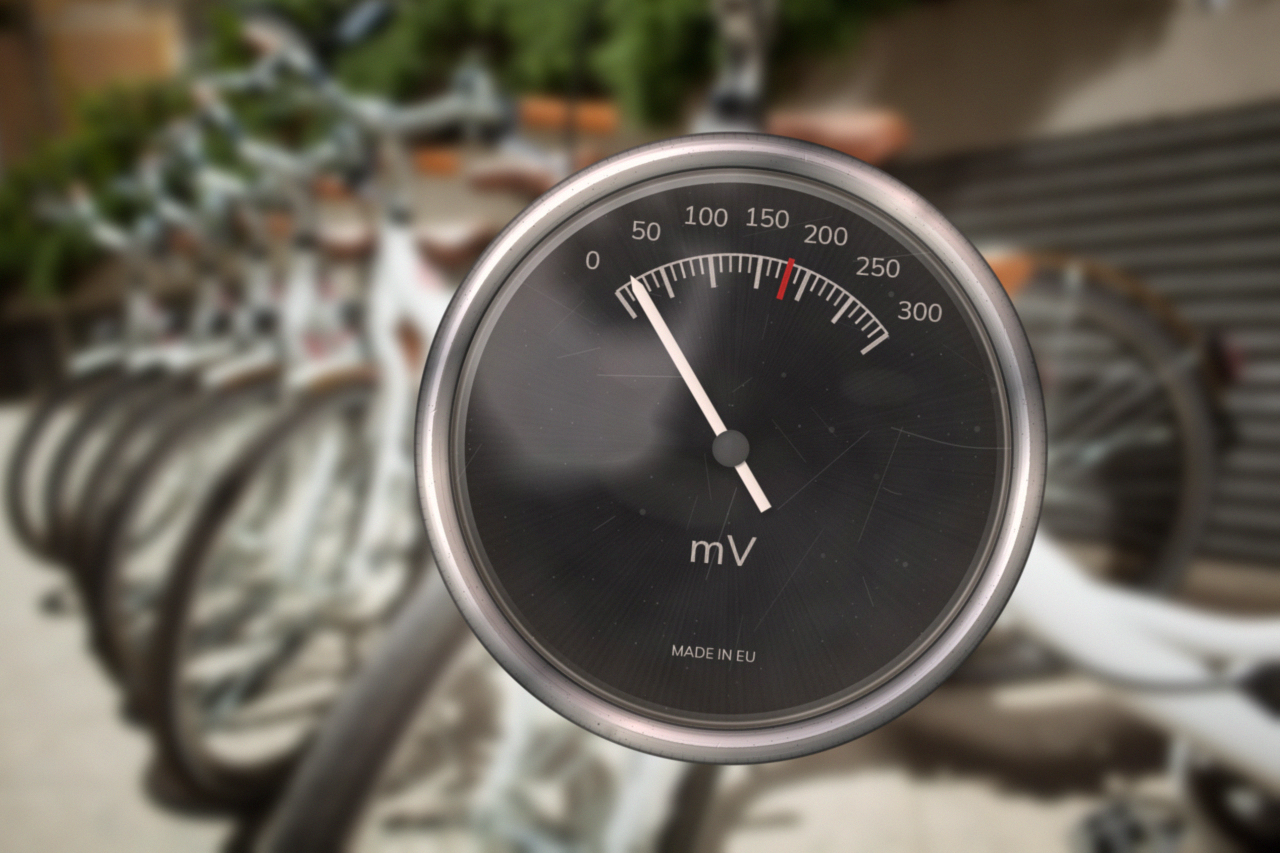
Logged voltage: 20,mV
